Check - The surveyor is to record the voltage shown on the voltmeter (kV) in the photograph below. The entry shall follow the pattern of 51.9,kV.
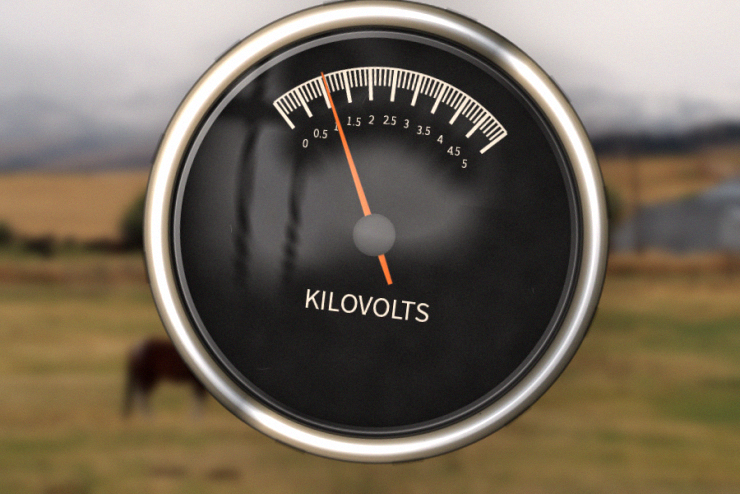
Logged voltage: 1.1,kV
